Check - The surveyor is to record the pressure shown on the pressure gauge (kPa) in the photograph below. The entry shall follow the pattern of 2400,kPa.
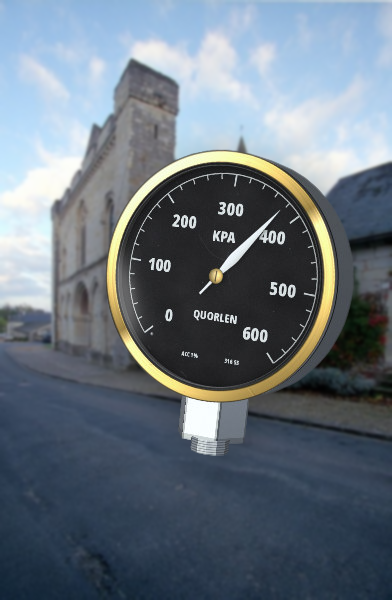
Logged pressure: 380,kPa
